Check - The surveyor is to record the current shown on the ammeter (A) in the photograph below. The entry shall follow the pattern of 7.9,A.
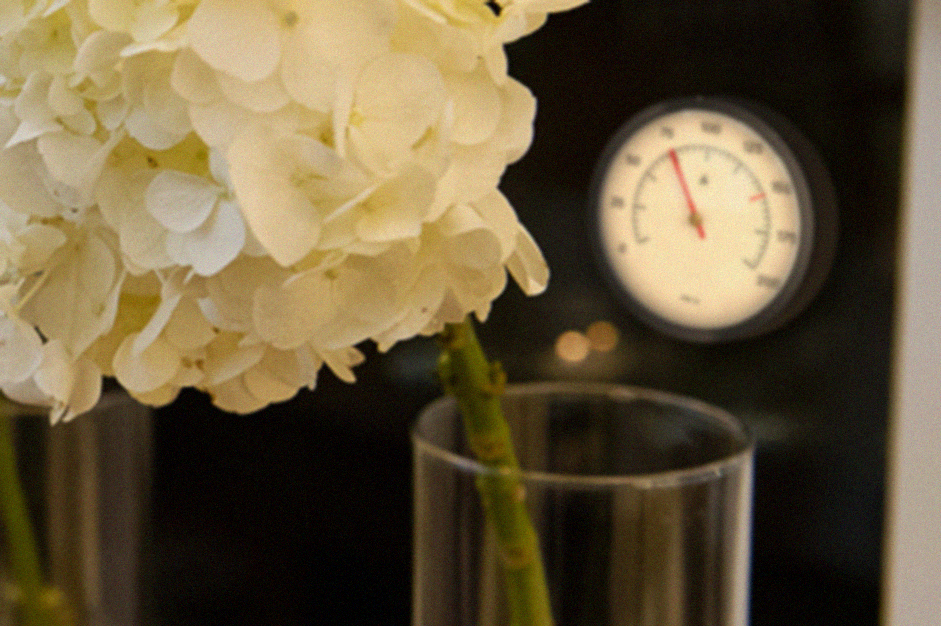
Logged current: 75,A
